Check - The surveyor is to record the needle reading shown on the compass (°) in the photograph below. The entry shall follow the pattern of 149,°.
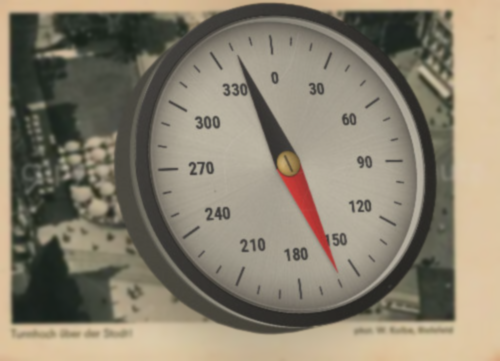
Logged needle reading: 160,°
